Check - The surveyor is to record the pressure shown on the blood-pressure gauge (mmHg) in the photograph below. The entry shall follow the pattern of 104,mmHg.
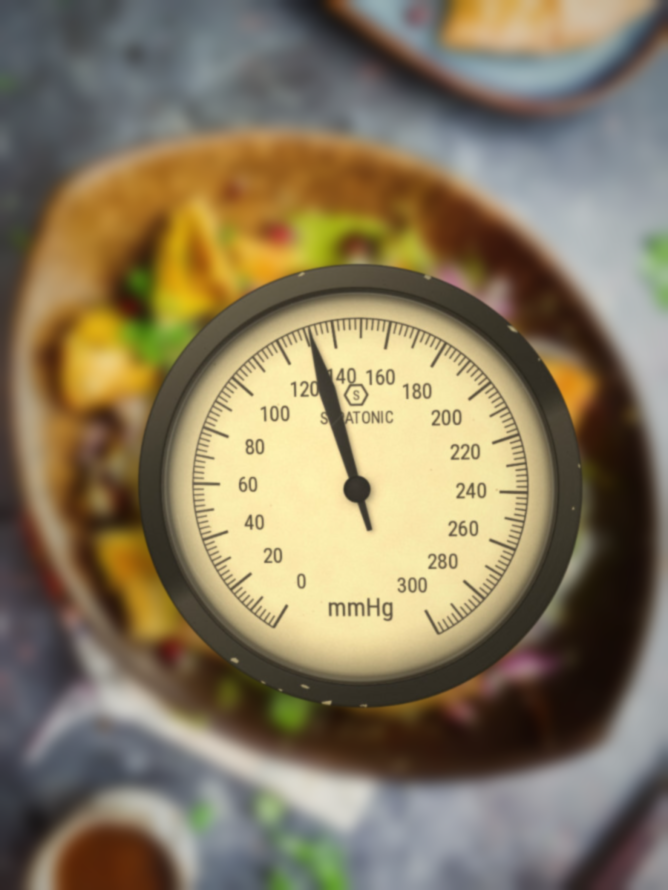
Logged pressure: 132,mmHg
